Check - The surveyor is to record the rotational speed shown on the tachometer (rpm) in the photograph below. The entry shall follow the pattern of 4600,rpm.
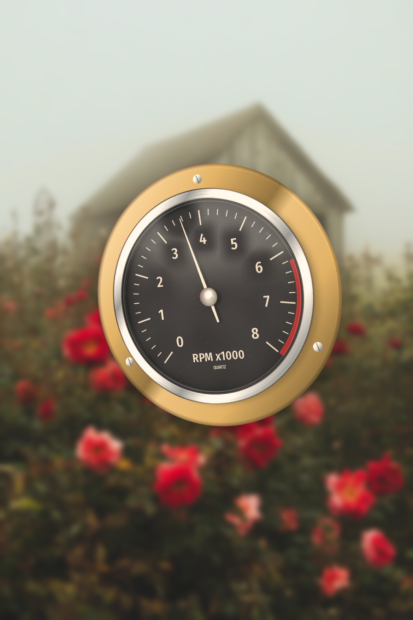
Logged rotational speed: 3600,rpm
